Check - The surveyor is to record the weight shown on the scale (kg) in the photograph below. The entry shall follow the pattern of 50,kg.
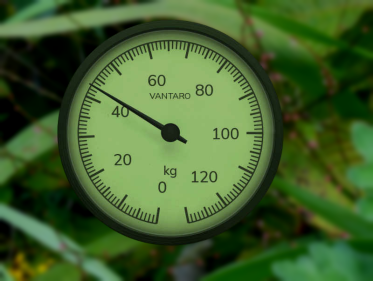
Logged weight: 43,kg
